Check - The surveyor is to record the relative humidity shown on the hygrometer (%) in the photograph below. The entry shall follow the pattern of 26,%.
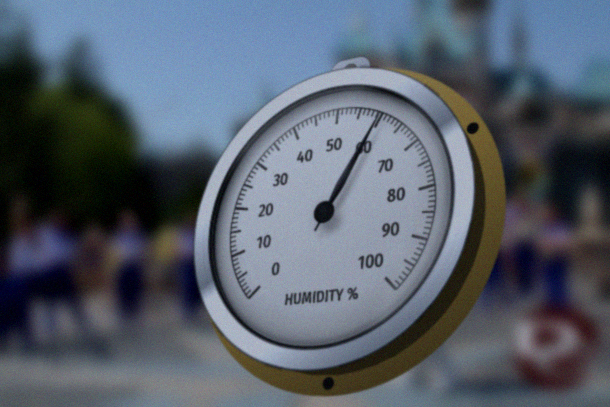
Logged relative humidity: 60,%
